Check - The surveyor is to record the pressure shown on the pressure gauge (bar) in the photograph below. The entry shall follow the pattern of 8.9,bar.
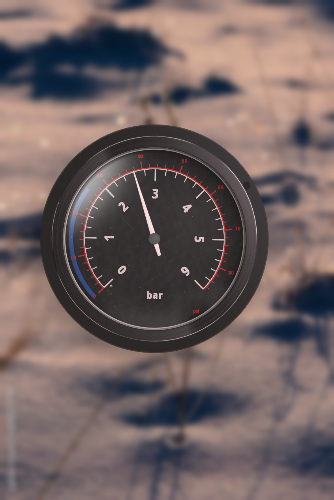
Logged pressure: 2.6,bar
